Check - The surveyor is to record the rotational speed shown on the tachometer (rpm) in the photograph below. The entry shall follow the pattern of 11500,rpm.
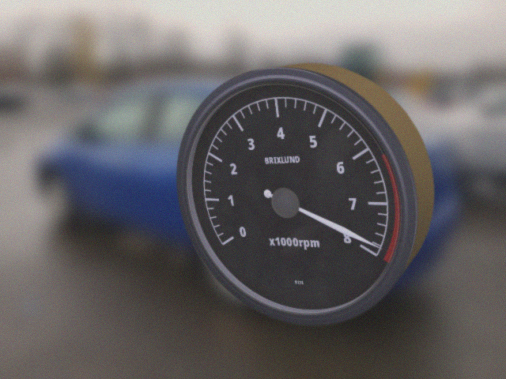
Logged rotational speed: 7800,rpm
